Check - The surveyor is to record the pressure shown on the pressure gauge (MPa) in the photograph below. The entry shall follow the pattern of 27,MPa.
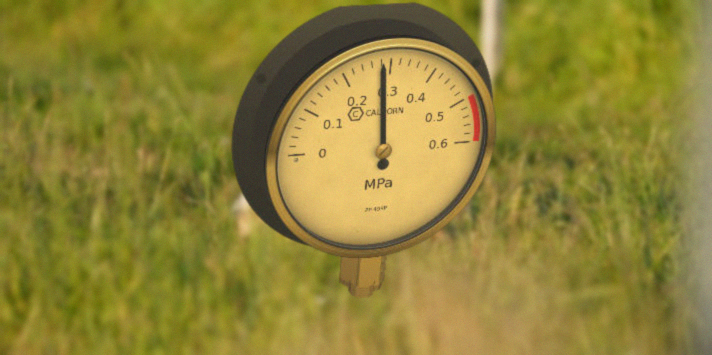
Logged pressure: 0.28,MPa
